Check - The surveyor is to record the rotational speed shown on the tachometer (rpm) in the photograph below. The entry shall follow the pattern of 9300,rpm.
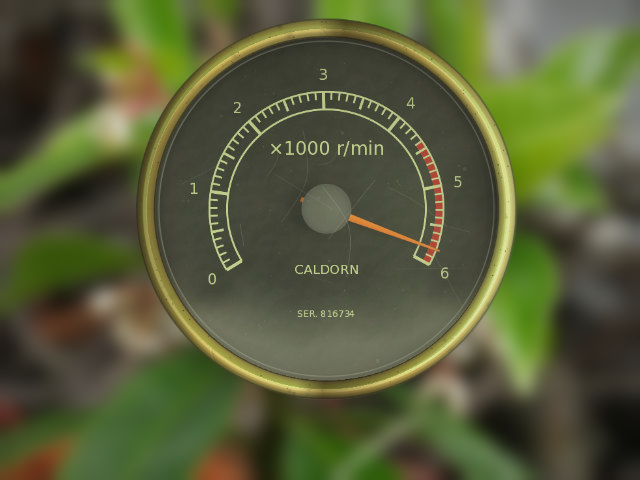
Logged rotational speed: 5800,rpm
